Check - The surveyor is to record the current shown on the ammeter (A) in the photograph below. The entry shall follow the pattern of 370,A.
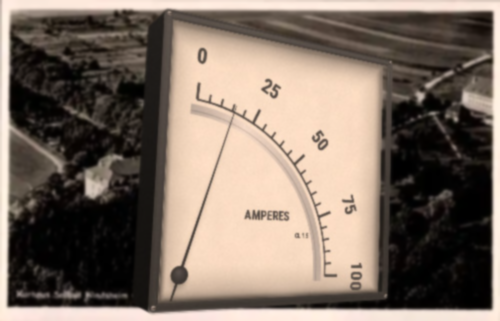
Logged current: 15,A
